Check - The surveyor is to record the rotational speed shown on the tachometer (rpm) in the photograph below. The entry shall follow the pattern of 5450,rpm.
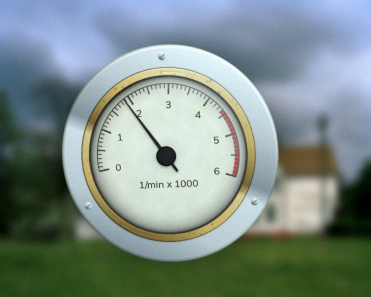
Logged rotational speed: 1900,rpm
